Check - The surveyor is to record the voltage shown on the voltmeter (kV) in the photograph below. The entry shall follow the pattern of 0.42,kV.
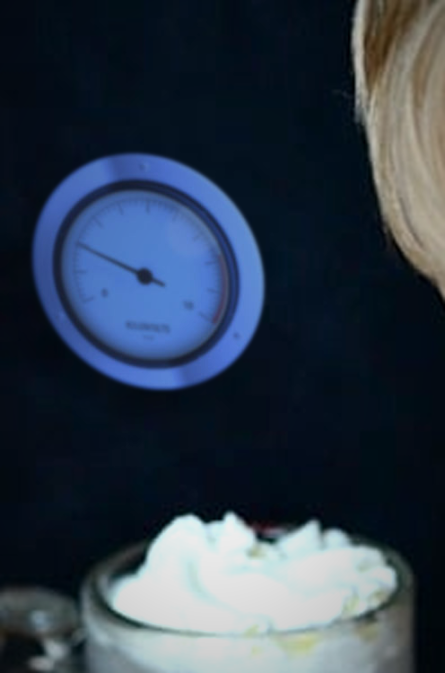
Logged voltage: 2,kV
